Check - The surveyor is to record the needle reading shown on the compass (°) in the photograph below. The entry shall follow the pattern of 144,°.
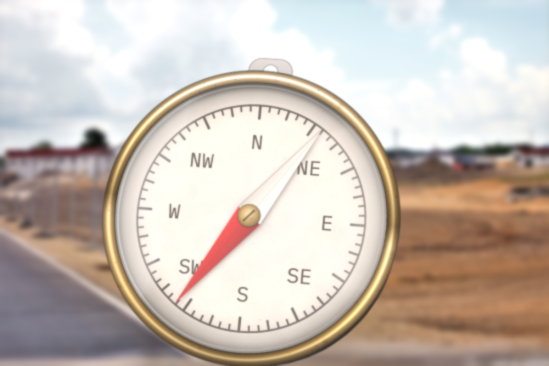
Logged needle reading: 215,°
